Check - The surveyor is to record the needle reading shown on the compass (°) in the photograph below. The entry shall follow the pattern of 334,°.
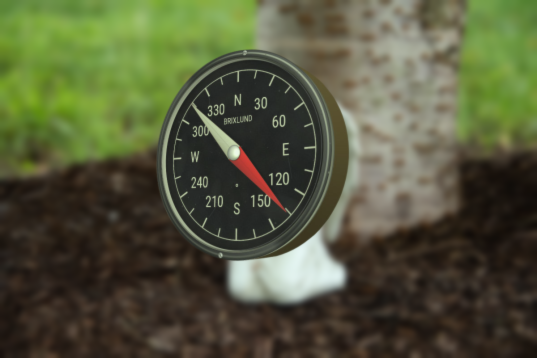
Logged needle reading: 135,°
